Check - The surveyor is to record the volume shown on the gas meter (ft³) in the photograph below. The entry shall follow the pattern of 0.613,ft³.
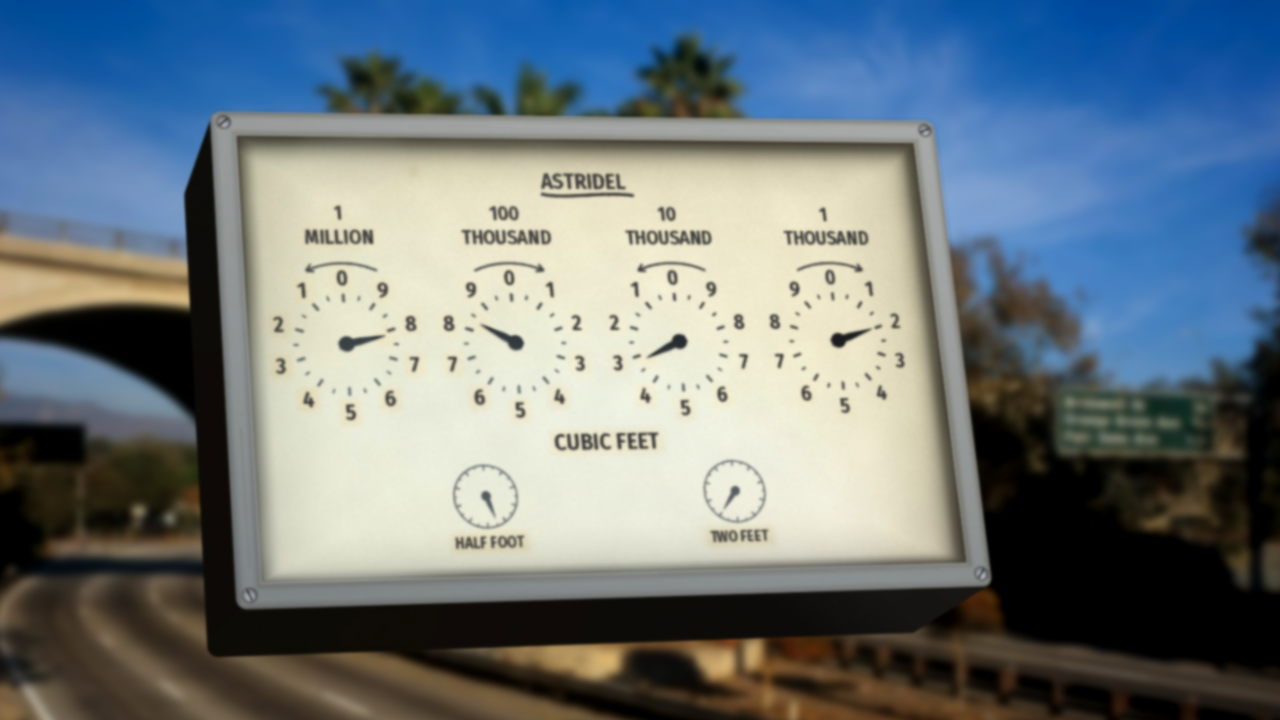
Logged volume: 783200,ft³
